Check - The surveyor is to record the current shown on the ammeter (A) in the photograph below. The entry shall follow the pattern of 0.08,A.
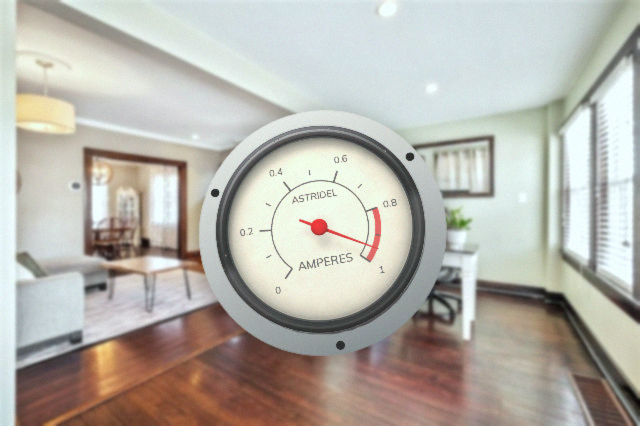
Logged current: 0.95,A
